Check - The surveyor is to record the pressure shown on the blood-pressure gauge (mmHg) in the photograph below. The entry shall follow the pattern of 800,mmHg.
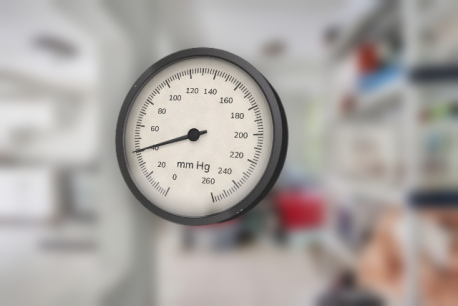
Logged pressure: 40,mmHg
